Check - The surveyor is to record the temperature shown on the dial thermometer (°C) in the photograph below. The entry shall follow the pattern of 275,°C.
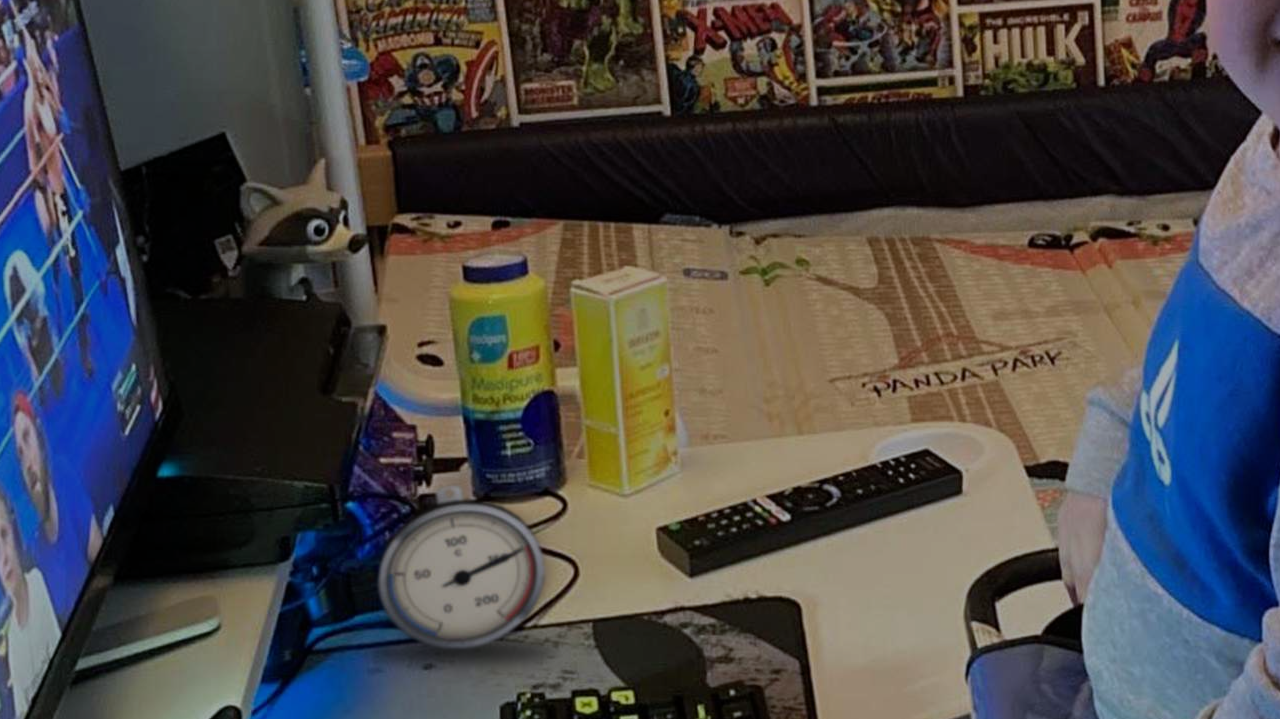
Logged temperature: 150,°C
